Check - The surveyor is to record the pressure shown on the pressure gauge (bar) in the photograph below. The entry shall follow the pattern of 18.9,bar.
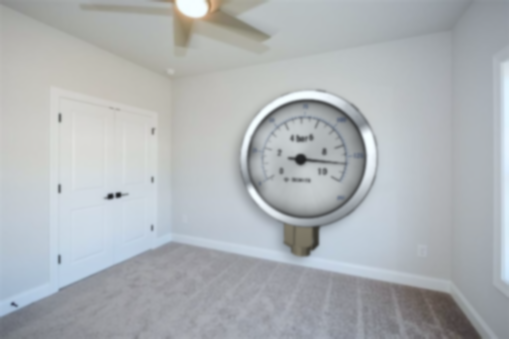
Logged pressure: 9,bar
